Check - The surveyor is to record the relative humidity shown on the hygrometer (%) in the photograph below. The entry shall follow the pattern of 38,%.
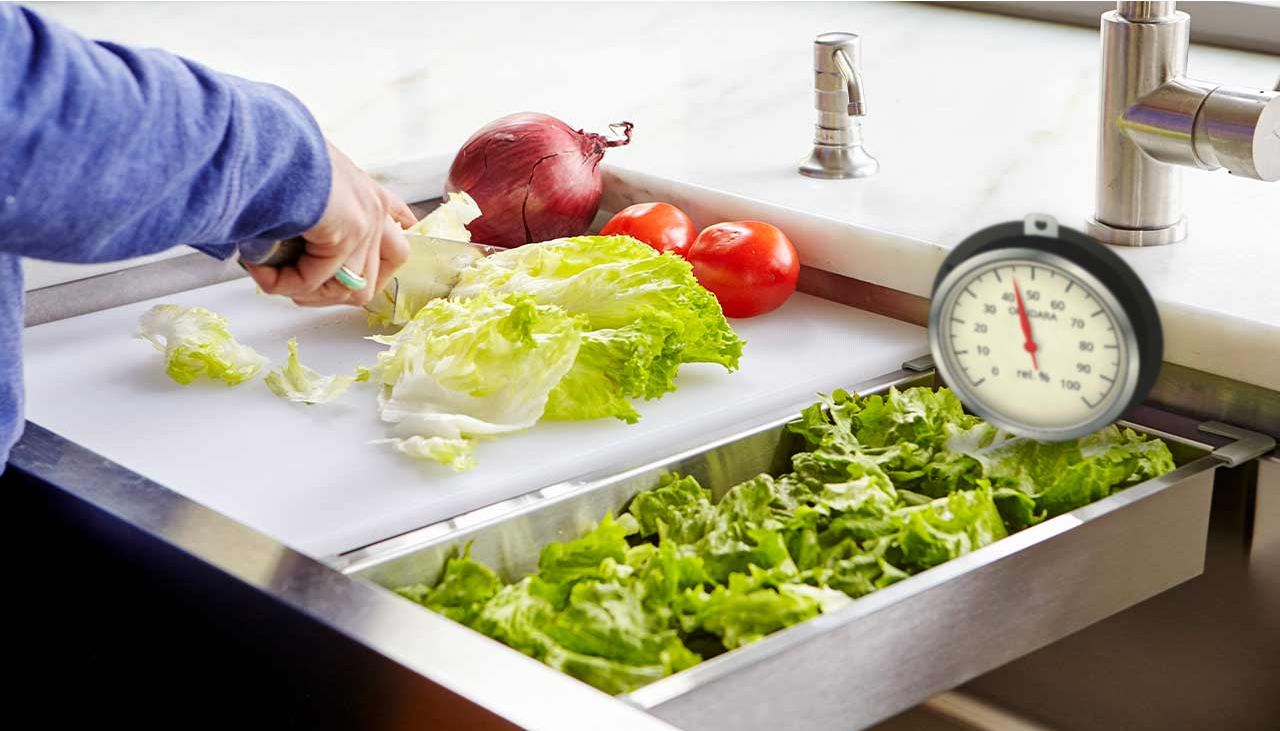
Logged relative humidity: 45,%
